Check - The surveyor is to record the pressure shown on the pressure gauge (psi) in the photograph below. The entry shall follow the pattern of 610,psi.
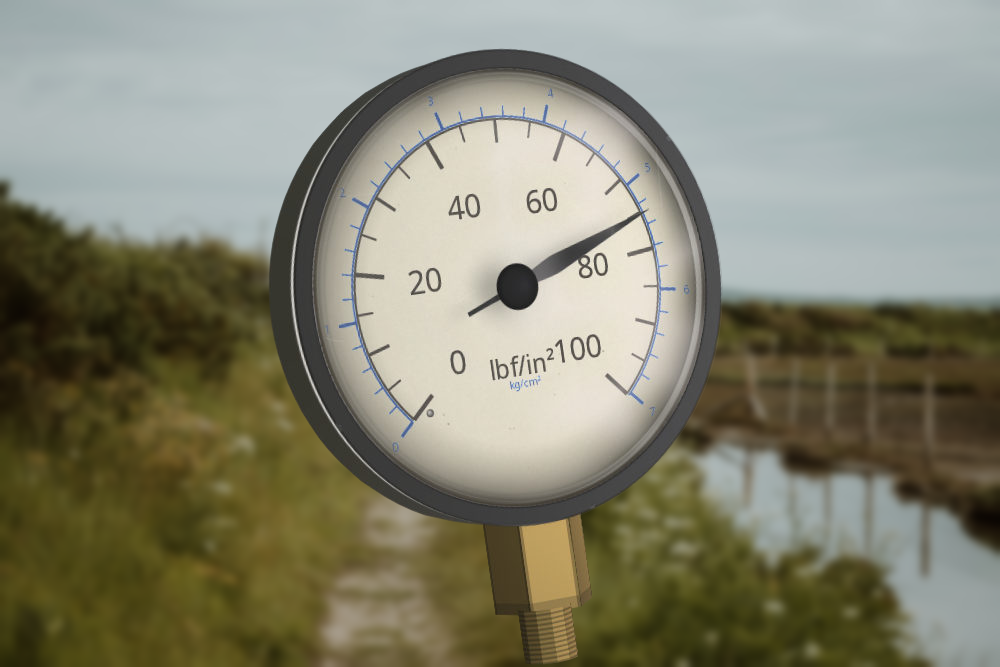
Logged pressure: 75,psi
